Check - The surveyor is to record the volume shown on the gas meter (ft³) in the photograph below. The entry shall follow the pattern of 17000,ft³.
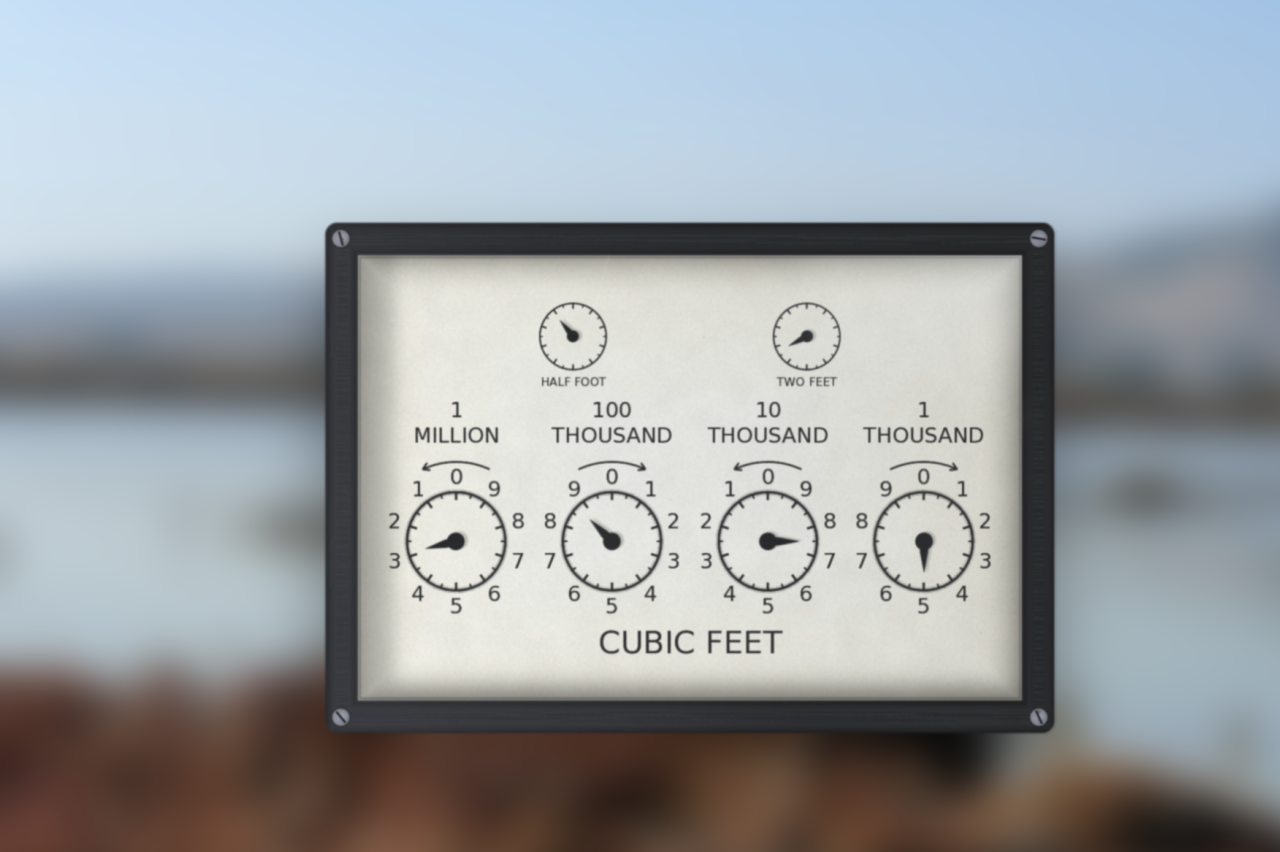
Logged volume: 287500,ft³
